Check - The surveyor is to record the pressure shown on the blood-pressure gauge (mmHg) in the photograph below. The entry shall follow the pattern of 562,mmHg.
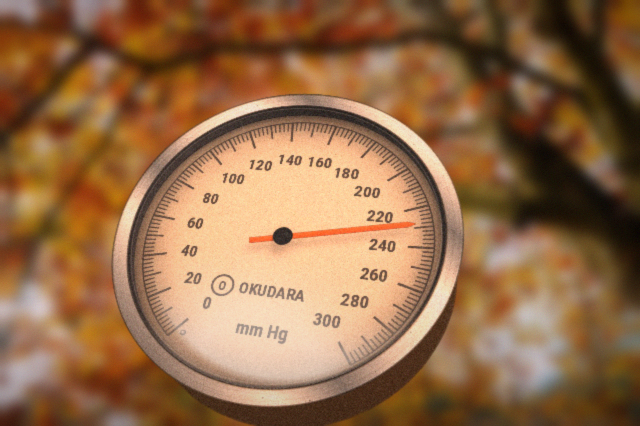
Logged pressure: 230,mmHg
